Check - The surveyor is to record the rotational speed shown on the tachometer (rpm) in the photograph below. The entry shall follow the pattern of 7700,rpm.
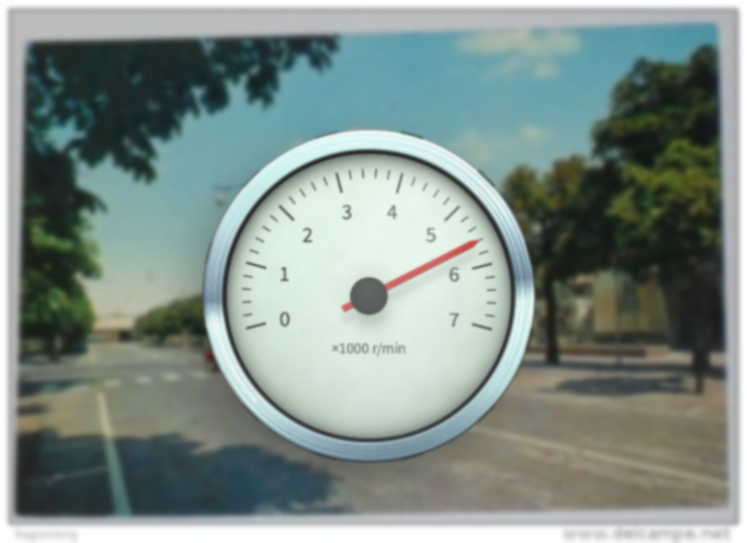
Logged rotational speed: 5600,rpm
